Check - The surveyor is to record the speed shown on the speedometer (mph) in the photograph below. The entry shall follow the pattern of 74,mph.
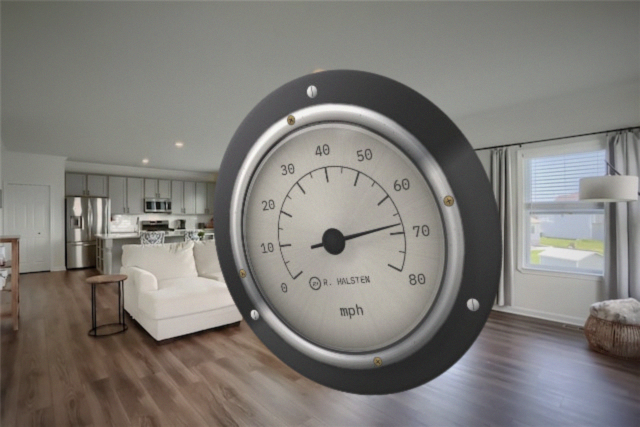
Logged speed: 67.5,mph
